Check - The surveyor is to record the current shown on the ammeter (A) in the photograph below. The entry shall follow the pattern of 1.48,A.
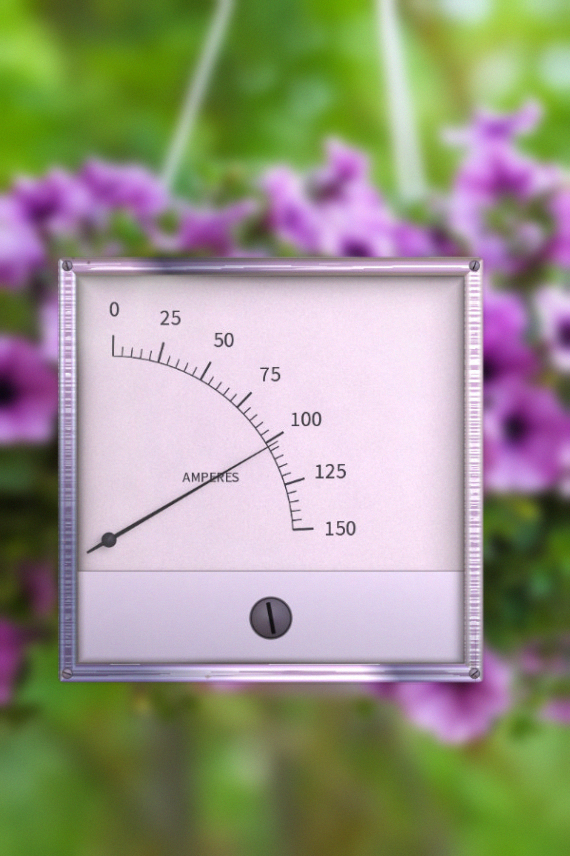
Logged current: 102.5,A
